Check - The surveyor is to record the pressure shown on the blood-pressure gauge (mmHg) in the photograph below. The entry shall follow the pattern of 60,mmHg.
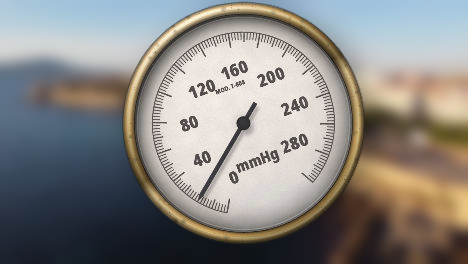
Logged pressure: 20,mmHg
